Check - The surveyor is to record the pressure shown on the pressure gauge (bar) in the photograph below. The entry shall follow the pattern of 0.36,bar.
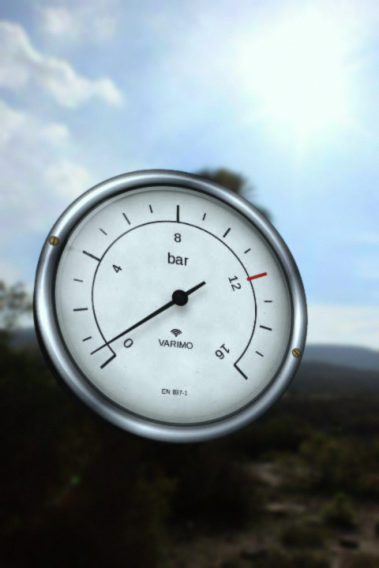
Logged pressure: 0.5,bar
